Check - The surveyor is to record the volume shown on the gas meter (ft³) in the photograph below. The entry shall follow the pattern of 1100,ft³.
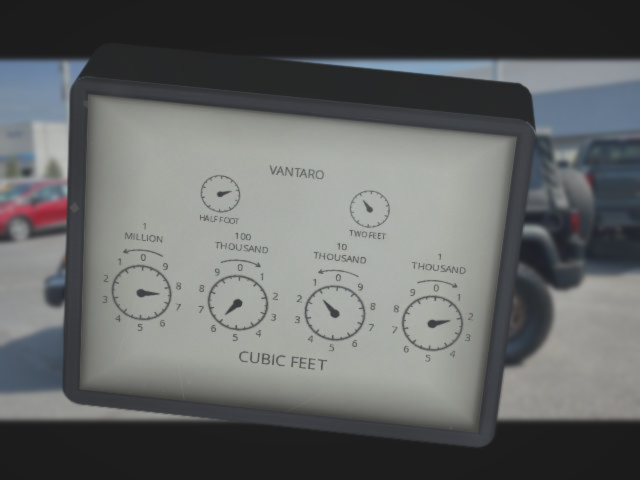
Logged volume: 761200,ft³
